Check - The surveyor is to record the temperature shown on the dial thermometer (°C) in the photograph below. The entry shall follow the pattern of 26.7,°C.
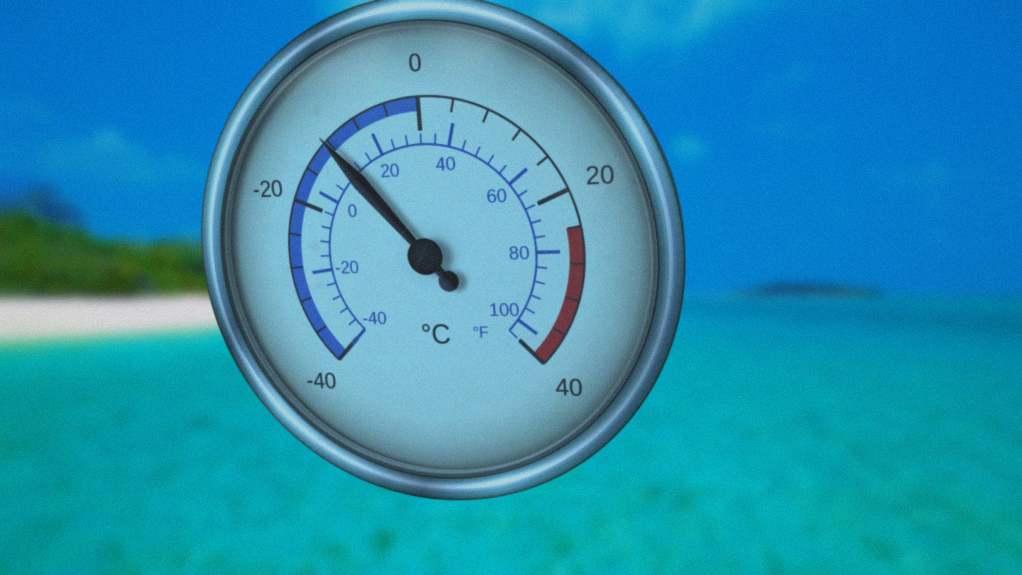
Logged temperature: -12,°C
